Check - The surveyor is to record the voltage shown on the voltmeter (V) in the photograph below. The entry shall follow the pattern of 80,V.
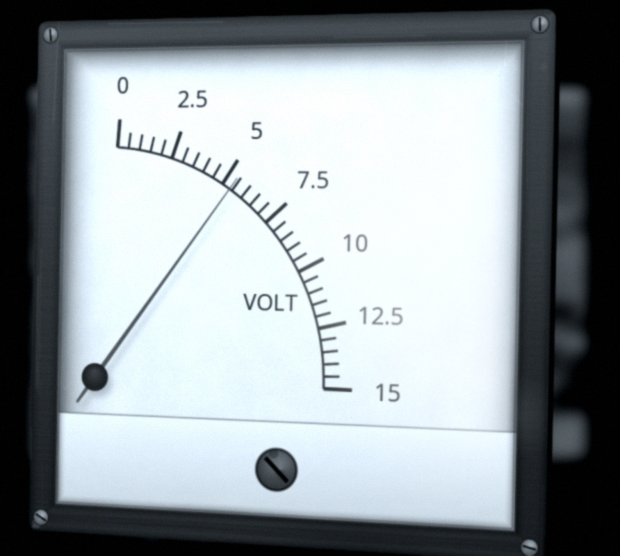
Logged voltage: 5.5,V
